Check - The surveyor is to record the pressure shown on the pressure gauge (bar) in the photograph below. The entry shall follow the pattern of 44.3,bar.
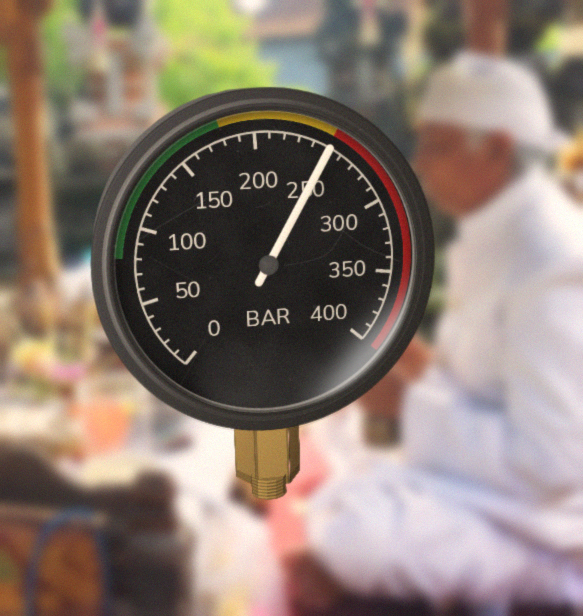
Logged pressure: 250,bar
